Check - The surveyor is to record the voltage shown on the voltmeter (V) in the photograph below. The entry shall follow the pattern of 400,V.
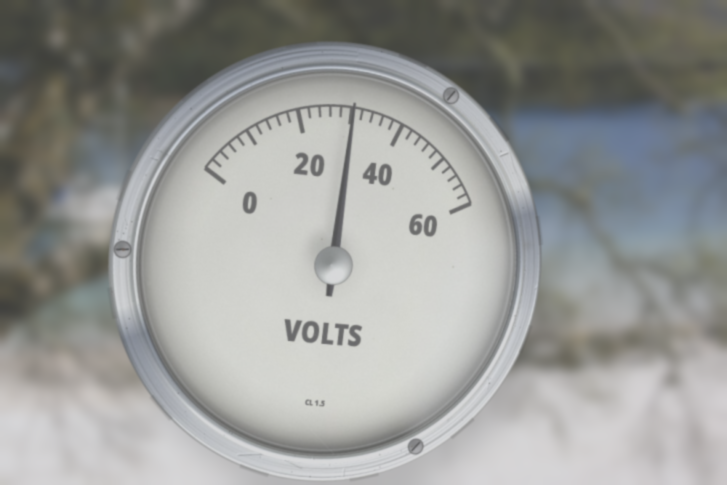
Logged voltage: 30,V
